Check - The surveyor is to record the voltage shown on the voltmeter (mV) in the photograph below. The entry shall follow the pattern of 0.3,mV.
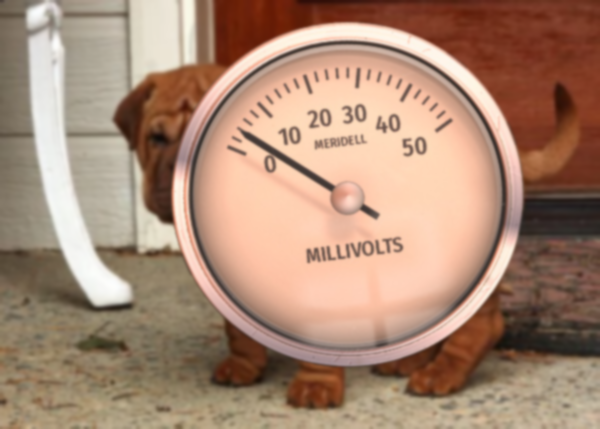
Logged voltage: 4,mV
